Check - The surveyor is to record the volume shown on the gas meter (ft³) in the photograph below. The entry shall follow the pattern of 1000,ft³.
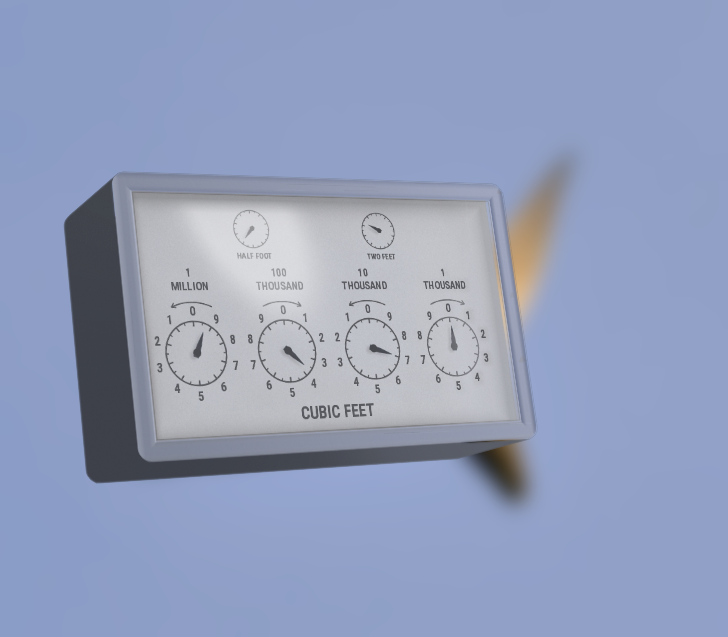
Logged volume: 937000,ft³
